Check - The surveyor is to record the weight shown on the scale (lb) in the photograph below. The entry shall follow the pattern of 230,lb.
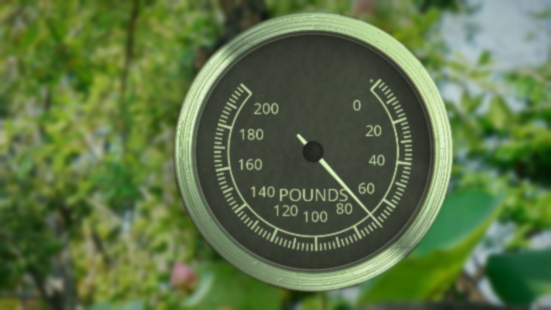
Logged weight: 70,lb
